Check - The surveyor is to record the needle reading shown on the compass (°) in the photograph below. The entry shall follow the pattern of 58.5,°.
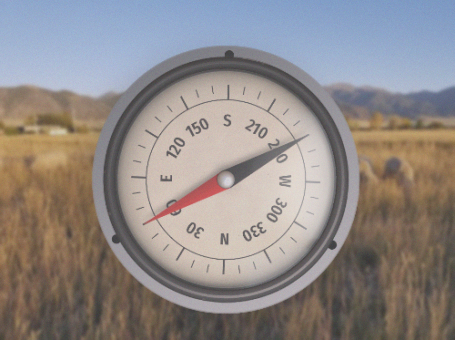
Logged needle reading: 60,°
